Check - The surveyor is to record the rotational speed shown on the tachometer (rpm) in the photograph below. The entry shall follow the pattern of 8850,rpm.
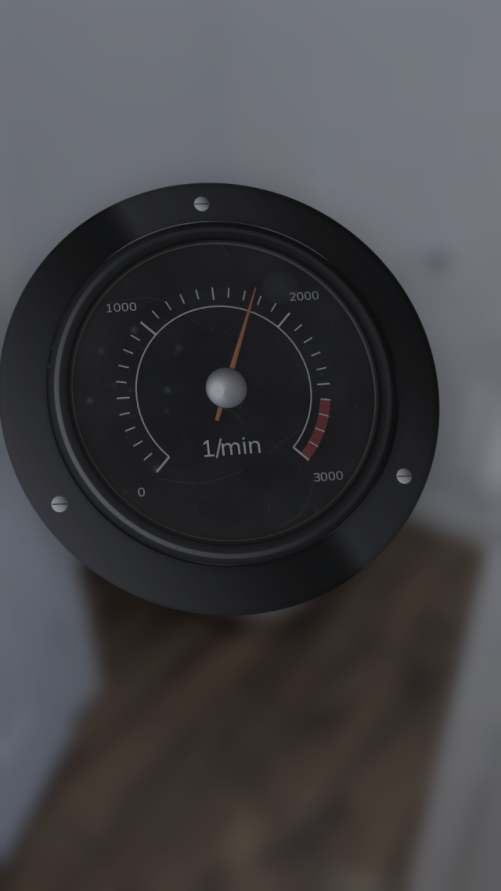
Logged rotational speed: 1750,rpm
